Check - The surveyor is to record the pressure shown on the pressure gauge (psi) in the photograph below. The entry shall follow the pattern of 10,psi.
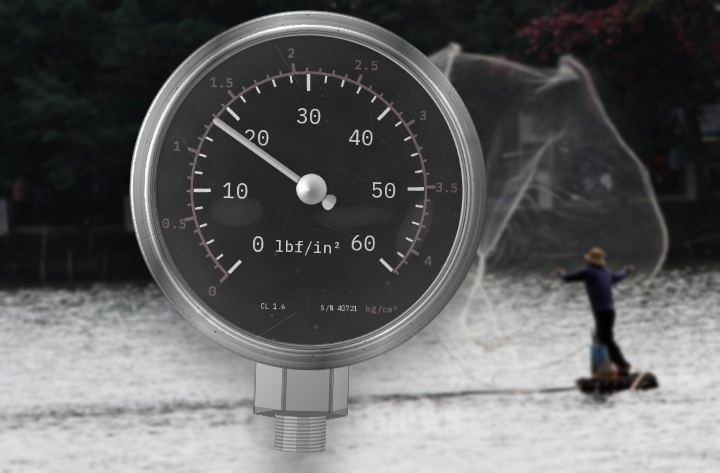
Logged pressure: 18,psi
